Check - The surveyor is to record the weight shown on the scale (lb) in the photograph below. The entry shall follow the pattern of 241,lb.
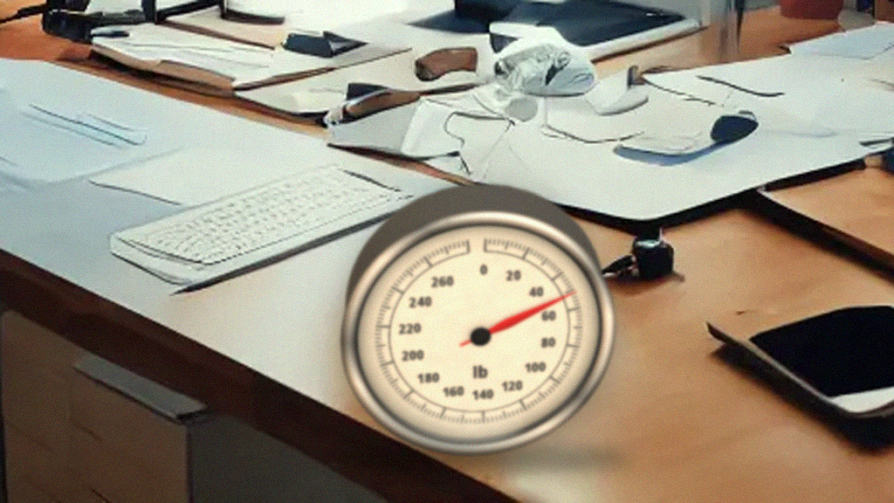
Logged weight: 50,lb
